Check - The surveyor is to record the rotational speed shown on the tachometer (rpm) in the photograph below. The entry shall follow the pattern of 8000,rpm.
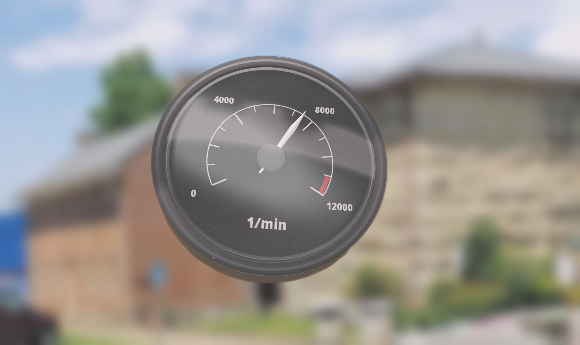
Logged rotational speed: 7500,rpm
